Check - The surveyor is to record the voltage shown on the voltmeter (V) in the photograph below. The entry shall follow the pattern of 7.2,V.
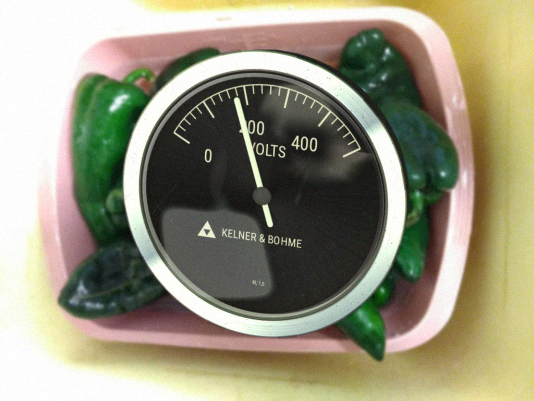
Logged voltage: 180,V
